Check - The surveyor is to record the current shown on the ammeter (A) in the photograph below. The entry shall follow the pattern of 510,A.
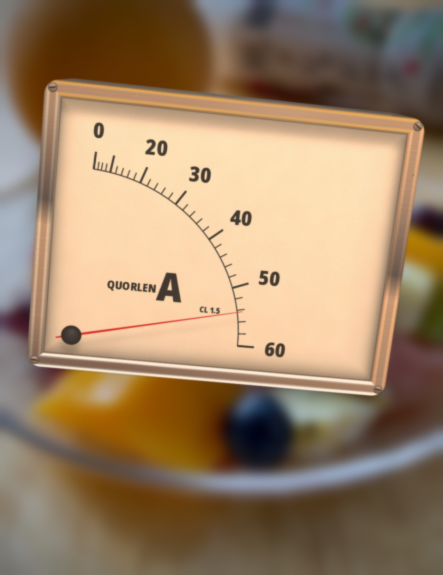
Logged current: 54,A
